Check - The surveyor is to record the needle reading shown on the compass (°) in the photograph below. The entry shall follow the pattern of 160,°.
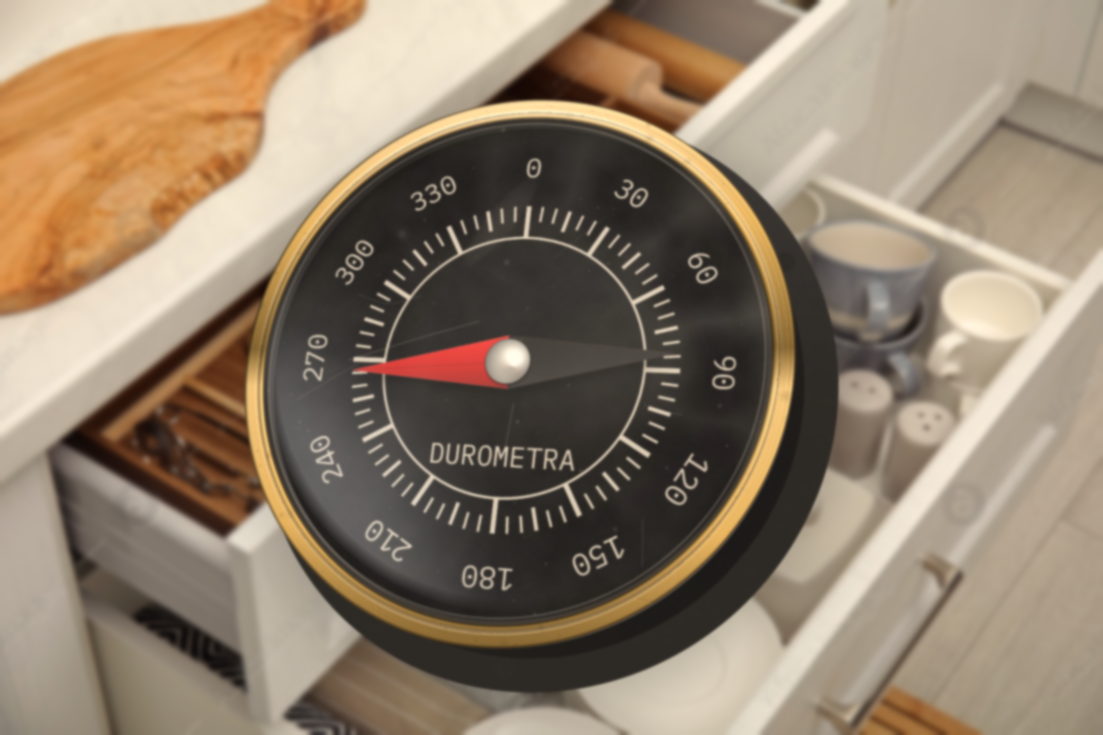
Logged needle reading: 265,°
